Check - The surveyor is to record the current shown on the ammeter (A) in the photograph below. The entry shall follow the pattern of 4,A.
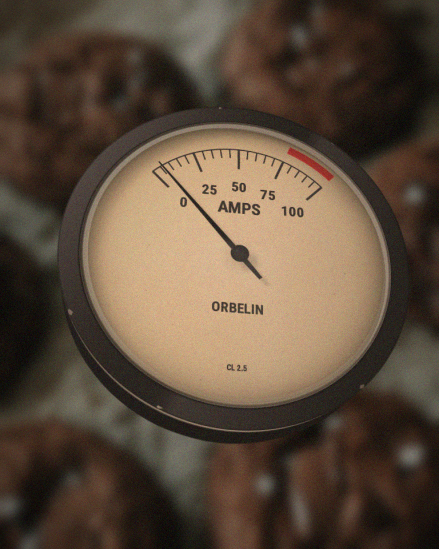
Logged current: 5,A
